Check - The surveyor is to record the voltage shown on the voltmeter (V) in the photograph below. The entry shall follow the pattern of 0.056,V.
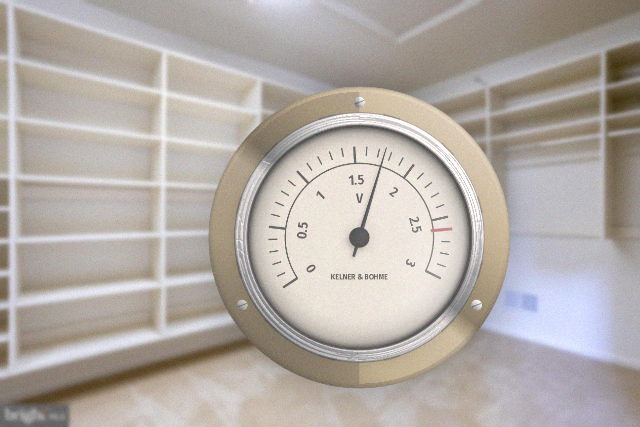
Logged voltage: 1.75,V
